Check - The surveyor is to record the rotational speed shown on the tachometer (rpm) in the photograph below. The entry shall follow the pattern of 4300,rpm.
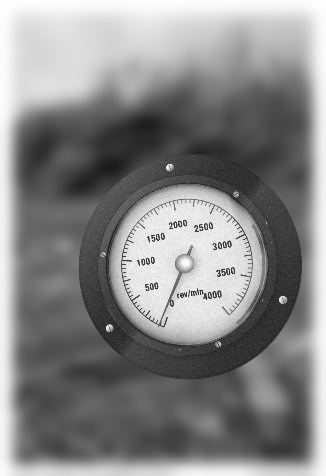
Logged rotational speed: 50,rpm
